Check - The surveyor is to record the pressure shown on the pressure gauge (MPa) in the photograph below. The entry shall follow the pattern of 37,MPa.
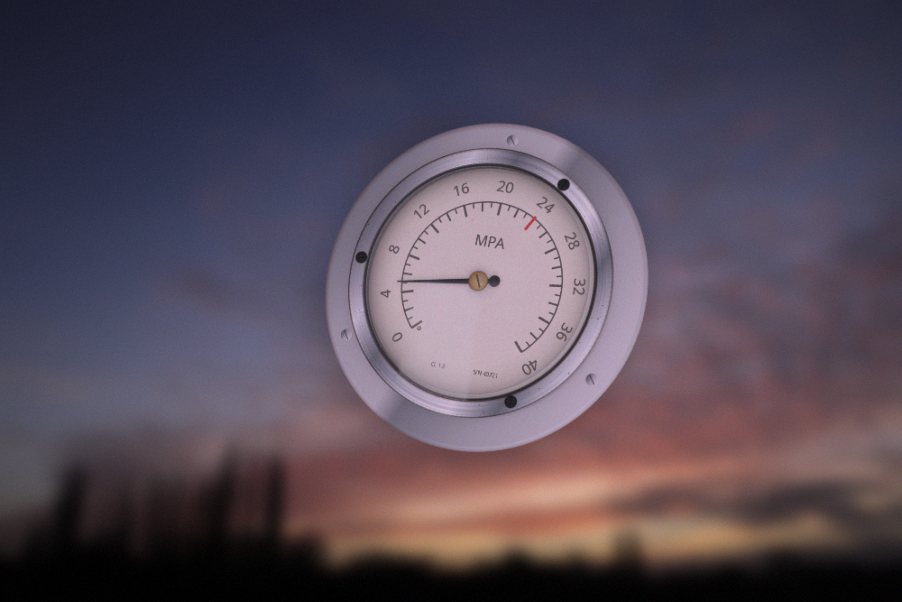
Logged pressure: 5,MPa
